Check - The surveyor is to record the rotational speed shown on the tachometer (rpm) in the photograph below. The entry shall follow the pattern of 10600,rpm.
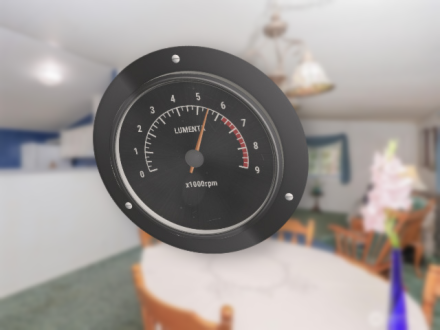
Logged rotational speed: 5500,rpm
